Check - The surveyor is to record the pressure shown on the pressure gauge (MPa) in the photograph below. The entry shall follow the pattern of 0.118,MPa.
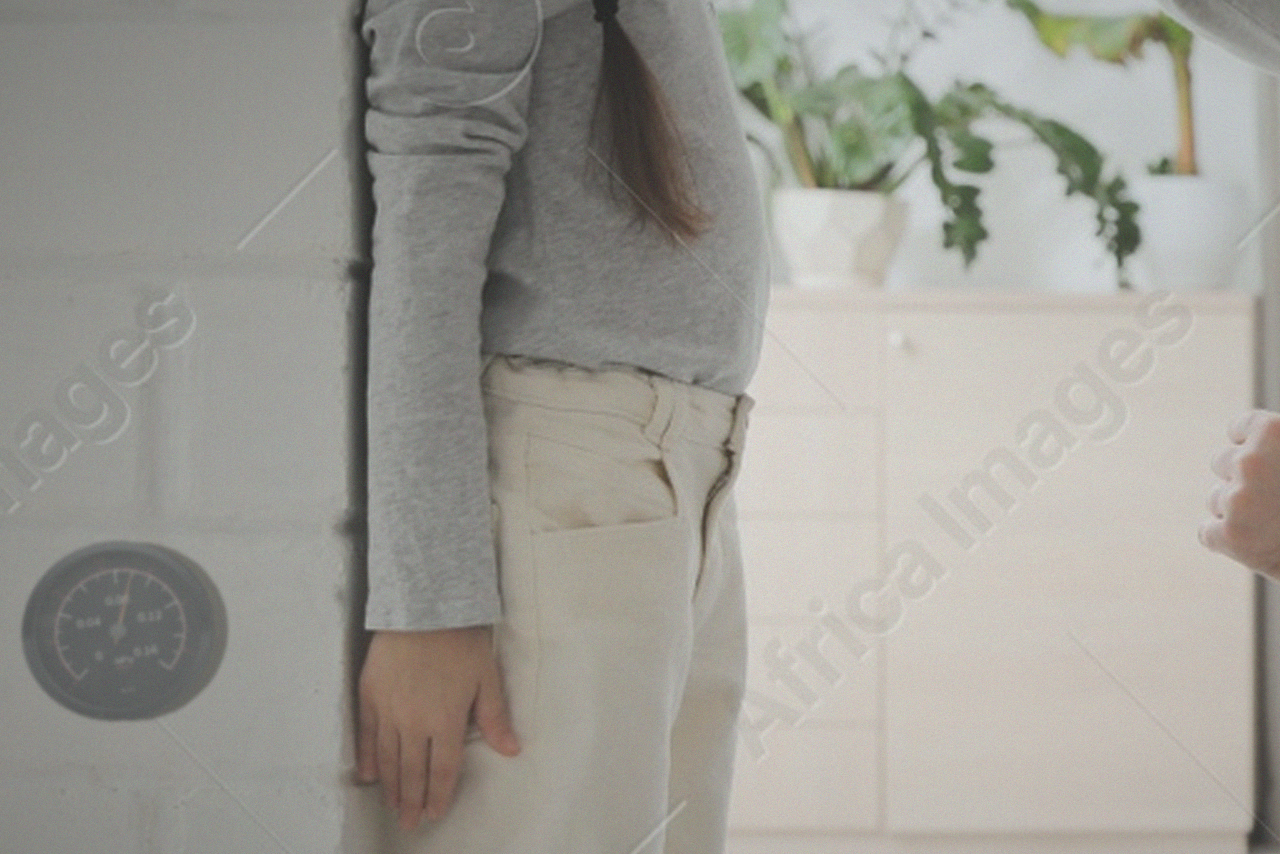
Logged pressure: 0.09,MPa
